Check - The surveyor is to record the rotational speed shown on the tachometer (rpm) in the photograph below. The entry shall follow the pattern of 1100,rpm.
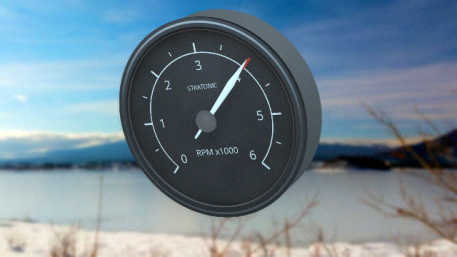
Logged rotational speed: 4000,rpm
